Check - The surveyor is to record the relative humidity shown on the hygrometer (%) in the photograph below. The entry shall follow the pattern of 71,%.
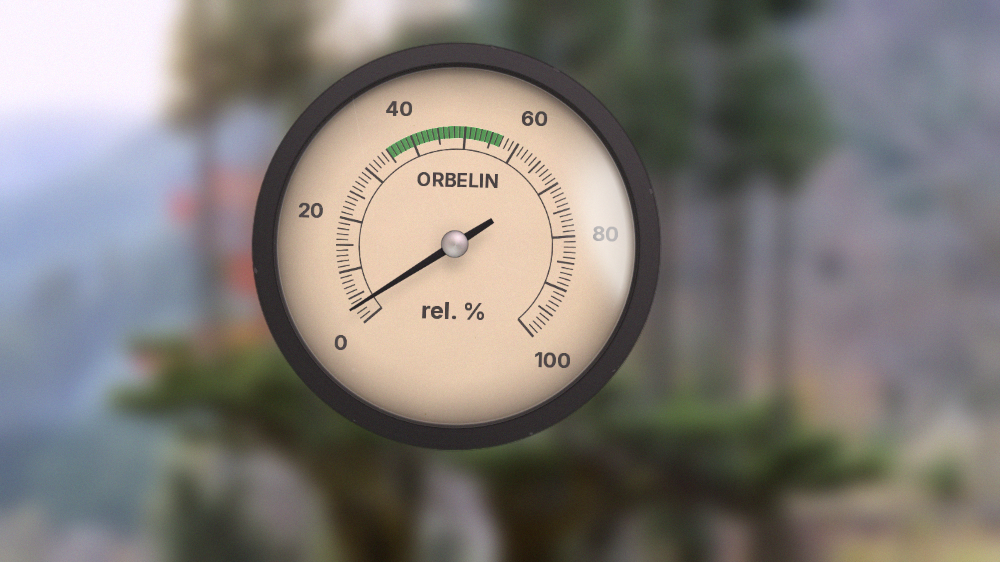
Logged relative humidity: 3,%
